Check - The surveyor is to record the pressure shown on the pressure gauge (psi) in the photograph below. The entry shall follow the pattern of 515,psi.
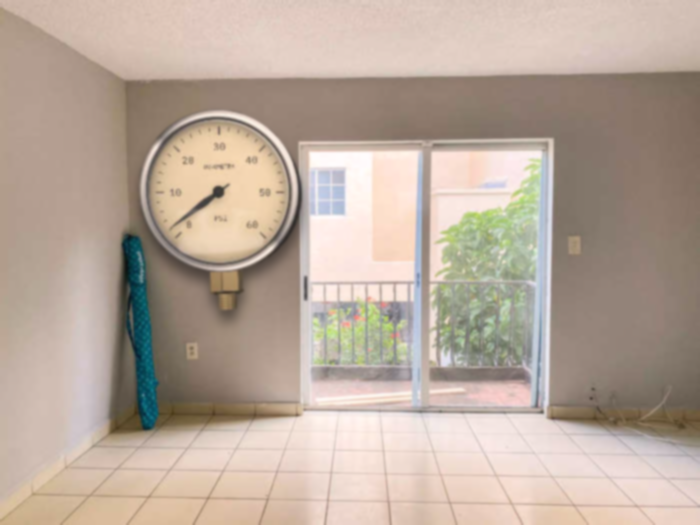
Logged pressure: 2,psi
